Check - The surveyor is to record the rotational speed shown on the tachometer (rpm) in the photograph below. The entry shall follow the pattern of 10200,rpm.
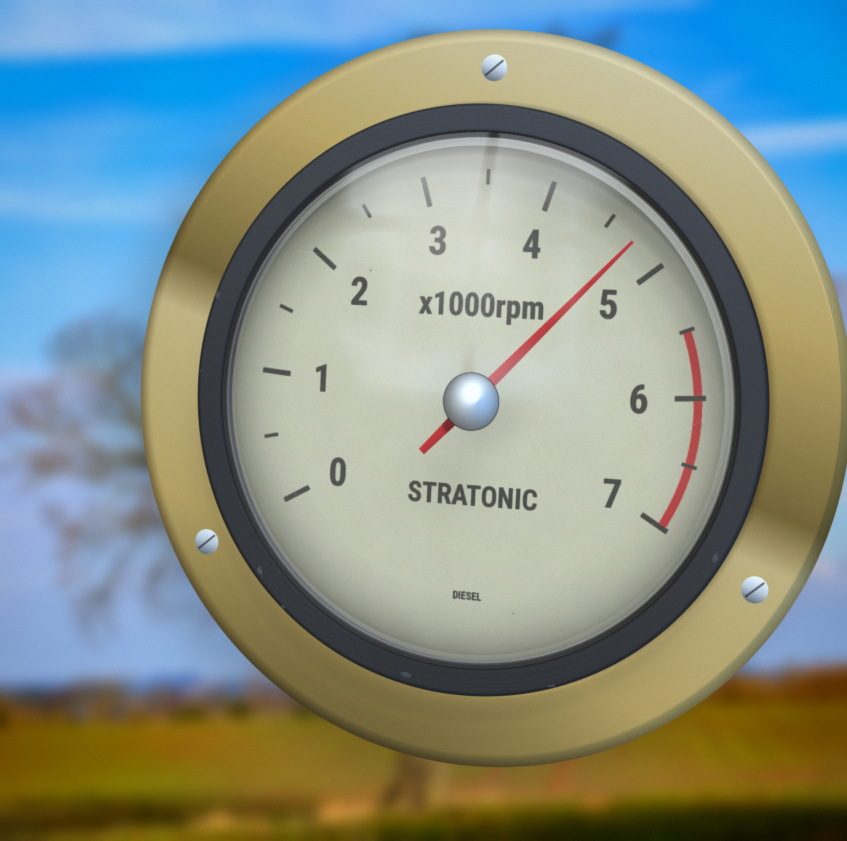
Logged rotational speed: 4750,rpm
